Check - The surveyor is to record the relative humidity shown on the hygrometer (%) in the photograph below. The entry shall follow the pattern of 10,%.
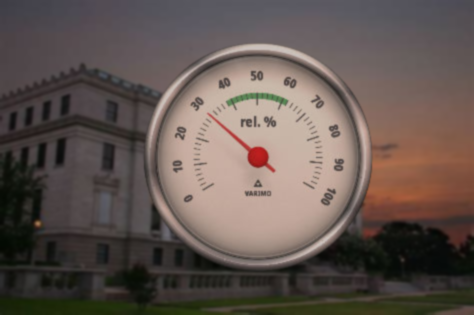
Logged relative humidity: 30,%
